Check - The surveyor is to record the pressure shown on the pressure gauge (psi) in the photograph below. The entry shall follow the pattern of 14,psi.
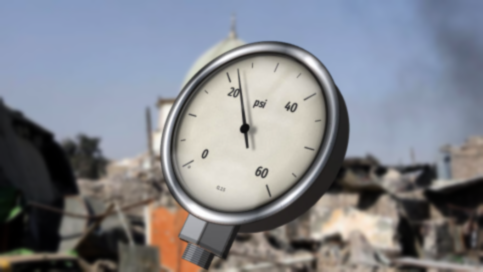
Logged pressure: 22.5,psi
